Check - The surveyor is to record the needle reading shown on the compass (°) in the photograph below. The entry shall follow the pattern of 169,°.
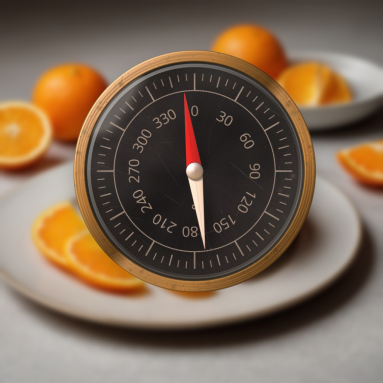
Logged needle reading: 352.5,°
